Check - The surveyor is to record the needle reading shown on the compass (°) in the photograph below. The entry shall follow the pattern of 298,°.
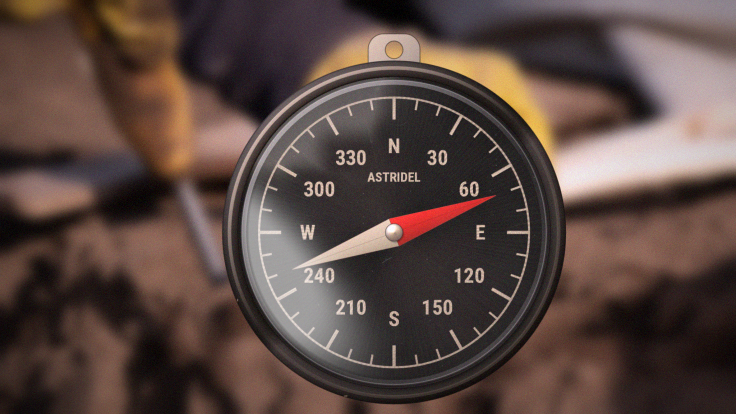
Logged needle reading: 70,°
